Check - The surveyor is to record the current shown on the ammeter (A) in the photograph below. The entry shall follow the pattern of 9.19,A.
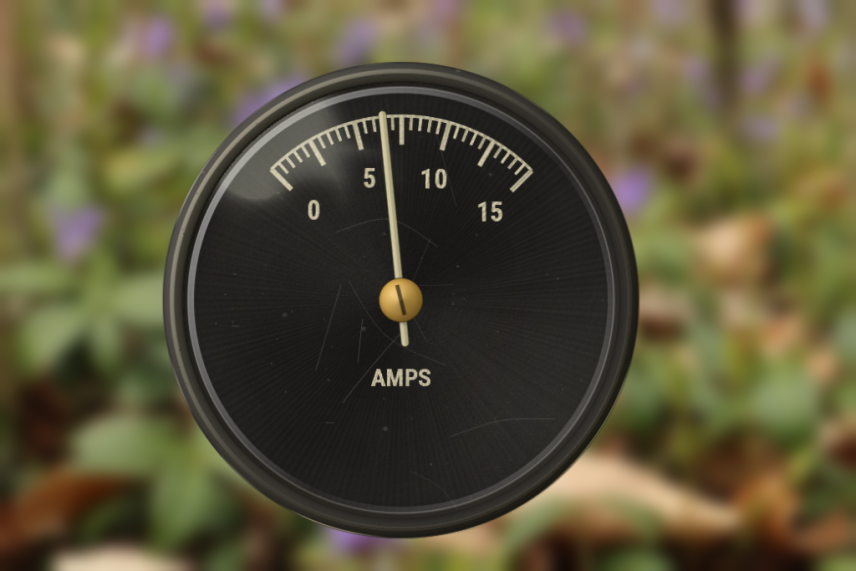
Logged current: 6.5,A
